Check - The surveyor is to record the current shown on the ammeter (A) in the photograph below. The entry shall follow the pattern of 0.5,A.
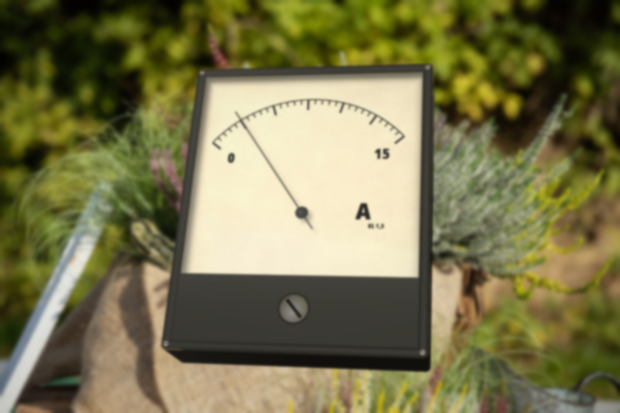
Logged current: 2.5,A
